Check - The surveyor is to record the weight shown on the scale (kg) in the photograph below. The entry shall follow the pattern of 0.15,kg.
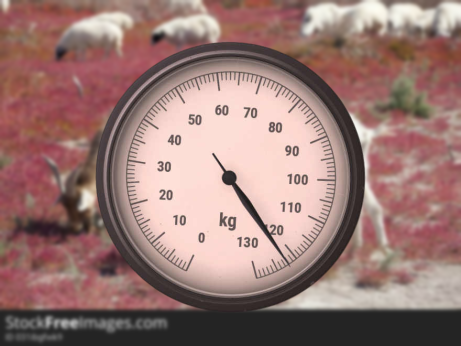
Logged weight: 122,kg
